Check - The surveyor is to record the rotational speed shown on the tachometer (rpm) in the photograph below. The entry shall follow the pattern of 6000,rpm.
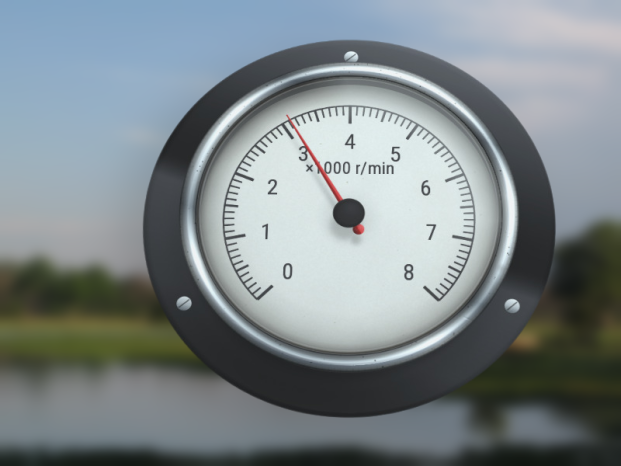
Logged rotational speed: 3100,rpm
